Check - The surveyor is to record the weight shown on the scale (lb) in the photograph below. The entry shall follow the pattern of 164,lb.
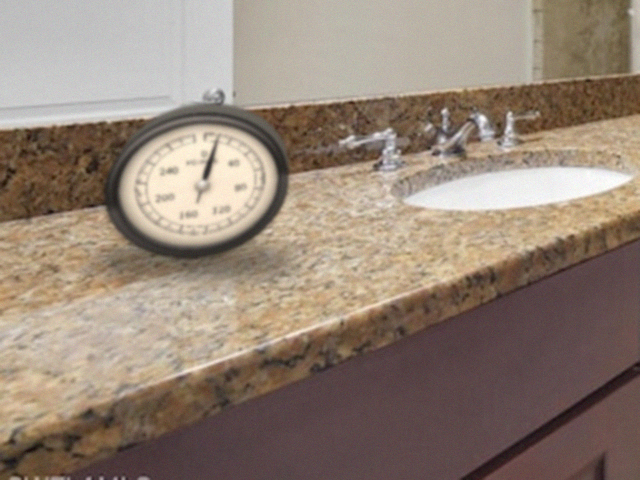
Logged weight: 10,lb
